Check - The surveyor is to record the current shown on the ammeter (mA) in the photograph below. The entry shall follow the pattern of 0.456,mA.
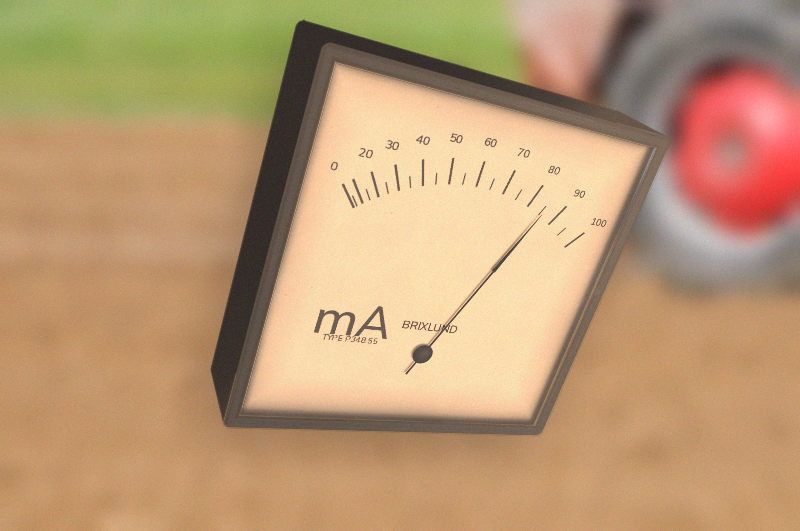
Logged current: 85,mA
